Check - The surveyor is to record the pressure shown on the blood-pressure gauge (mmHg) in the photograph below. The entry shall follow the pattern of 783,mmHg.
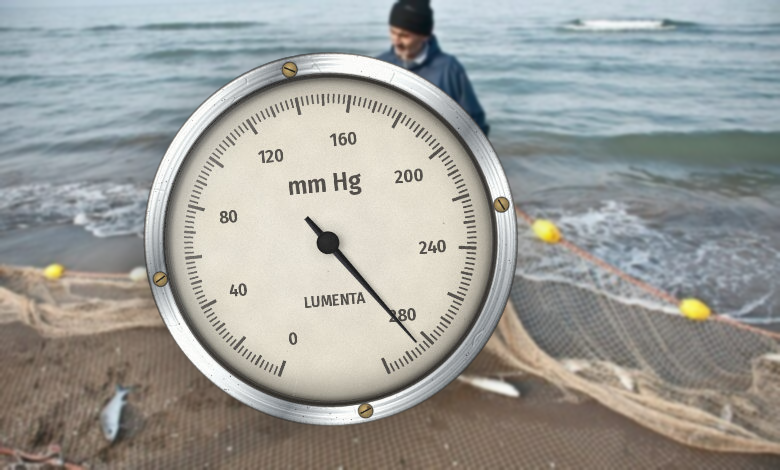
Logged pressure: 284,mmHg
